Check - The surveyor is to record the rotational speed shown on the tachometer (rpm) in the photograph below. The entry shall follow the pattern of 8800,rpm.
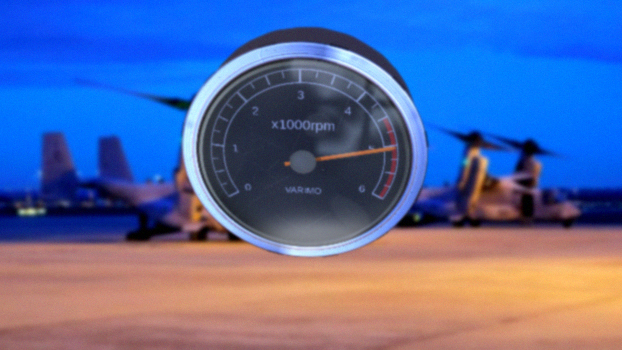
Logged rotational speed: 5000,rpm
